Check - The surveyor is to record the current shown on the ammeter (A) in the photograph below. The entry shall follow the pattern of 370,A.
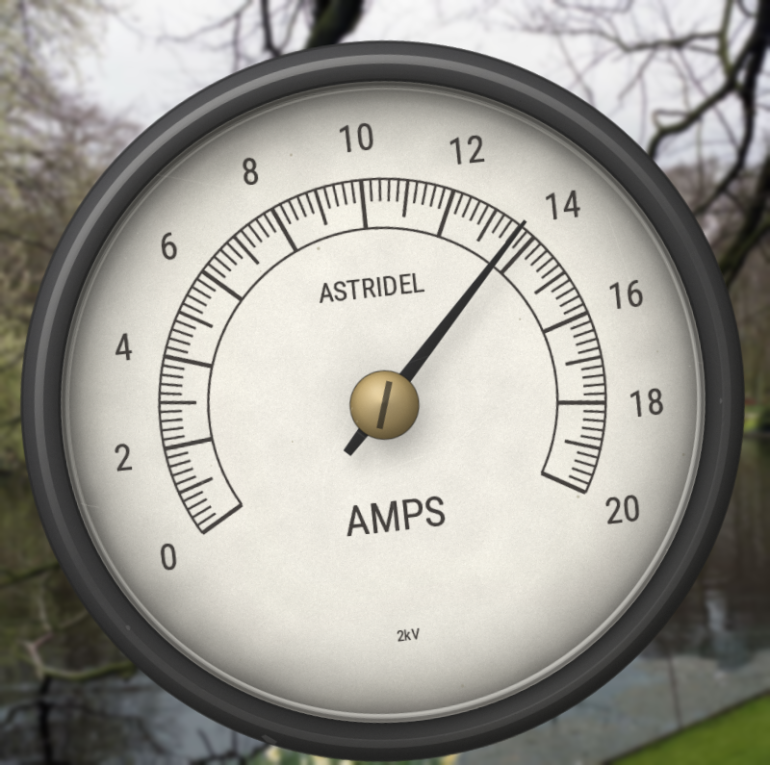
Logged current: 13.6,A
